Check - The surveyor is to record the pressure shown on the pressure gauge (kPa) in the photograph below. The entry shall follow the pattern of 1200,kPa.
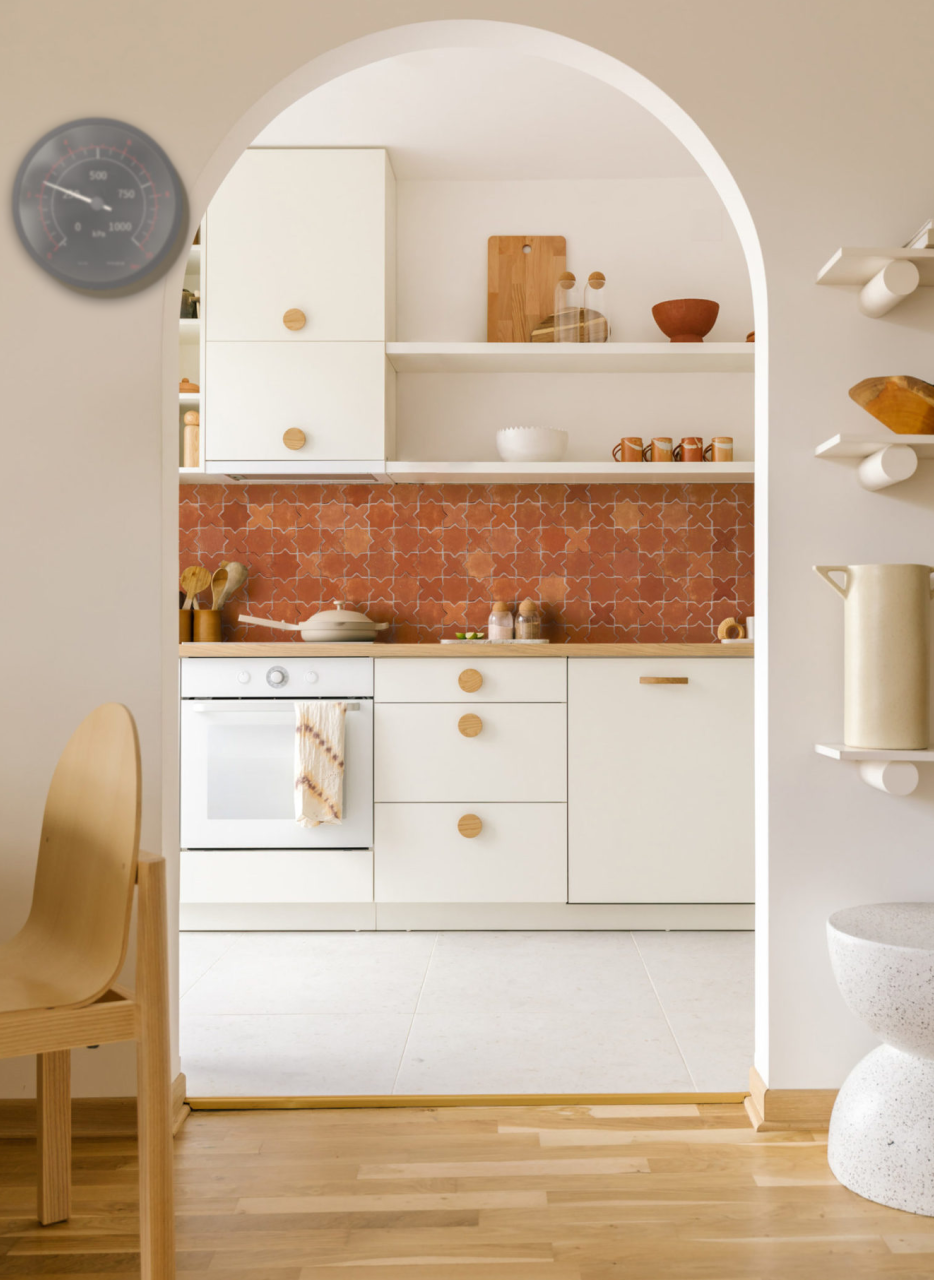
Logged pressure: 250,kPa
